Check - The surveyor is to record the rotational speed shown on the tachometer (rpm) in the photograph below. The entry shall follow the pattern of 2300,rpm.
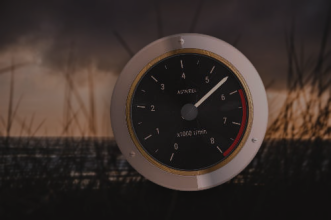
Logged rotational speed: 5500,rpm
